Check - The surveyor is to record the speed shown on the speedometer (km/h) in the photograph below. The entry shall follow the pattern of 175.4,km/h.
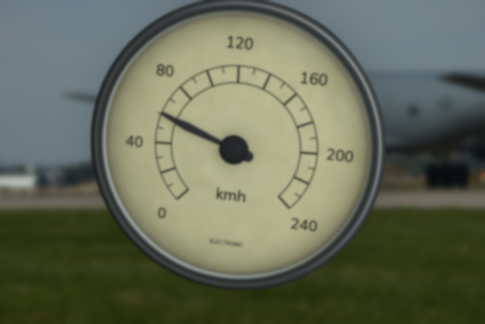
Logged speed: 60,km/h
